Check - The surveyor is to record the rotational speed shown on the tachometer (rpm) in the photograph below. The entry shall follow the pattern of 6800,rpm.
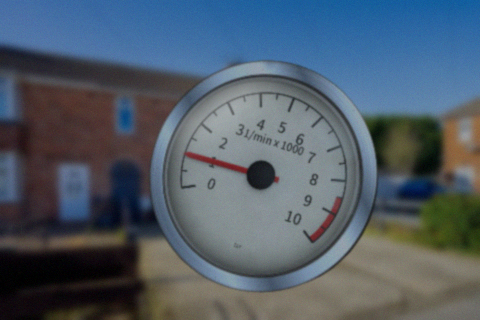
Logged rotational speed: 1000,rpm
